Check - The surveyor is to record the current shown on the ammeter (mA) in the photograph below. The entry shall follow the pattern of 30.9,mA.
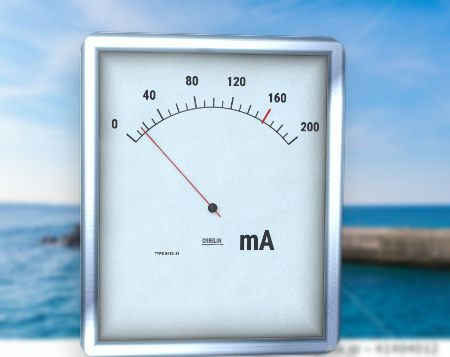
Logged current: 15,mA
